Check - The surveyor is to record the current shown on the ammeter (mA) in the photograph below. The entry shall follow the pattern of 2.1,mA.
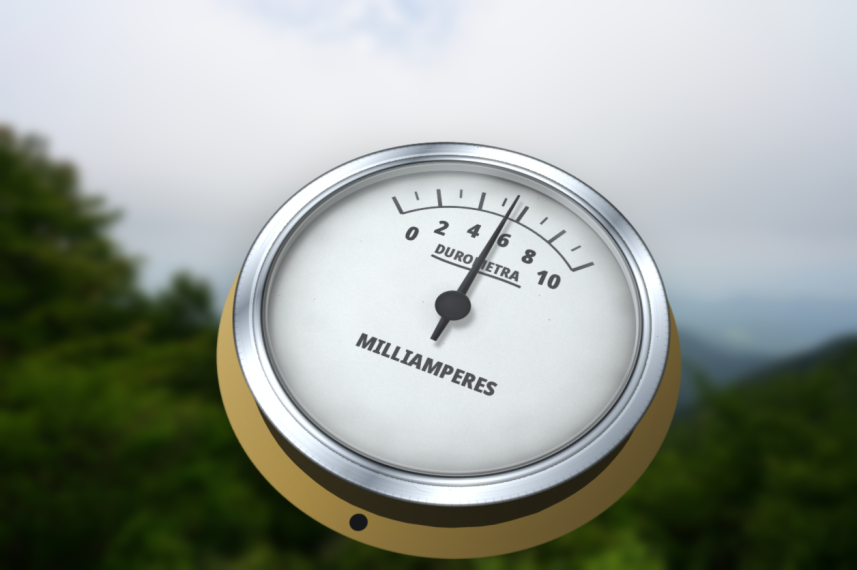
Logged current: 5.5,mA
